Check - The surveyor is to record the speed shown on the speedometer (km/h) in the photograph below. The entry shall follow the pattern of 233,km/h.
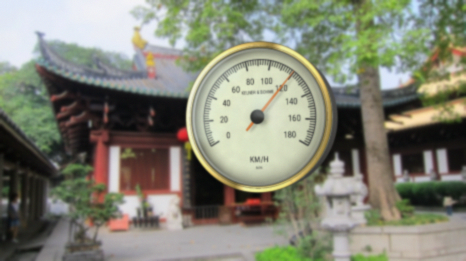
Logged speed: 120,km/h
